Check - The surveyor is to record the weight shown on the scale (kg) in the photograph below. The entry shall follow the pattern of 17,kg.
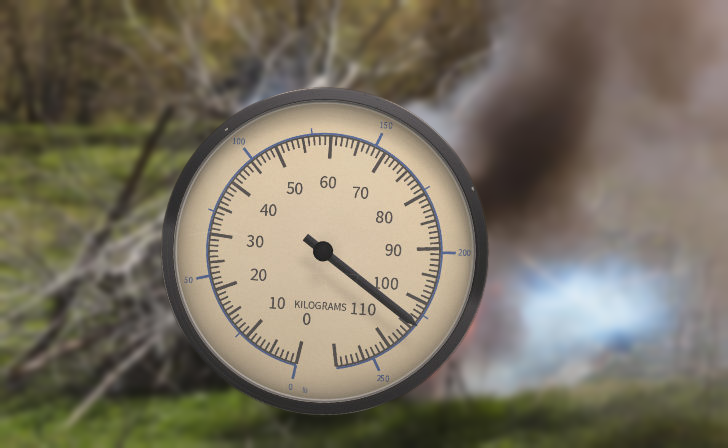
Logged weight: 104,kg
